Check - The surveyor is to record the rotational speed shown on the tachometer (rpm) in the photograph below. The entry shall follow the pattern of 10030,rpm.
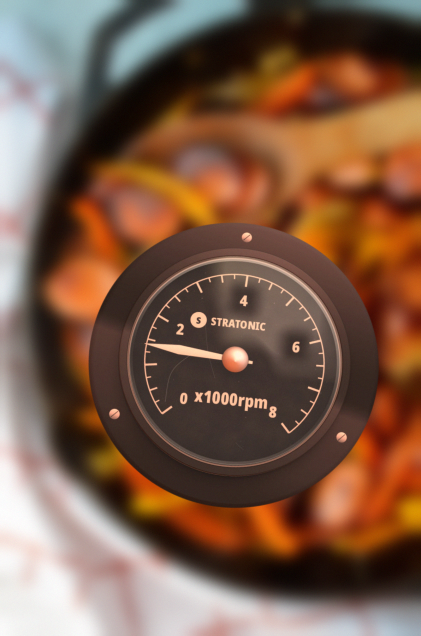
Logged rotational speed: 1375,rpm
